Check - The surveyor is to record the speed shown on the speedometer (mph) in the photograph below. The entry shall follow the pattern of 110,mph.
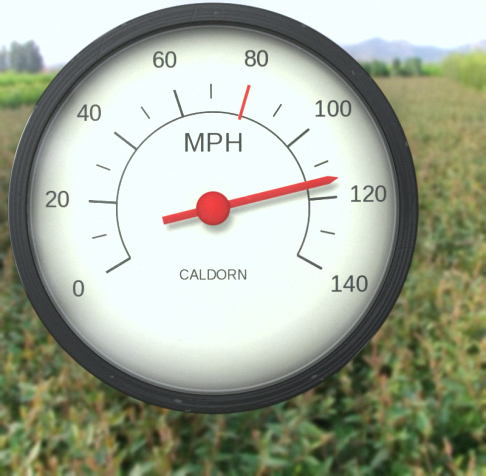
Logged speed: 115,mph
